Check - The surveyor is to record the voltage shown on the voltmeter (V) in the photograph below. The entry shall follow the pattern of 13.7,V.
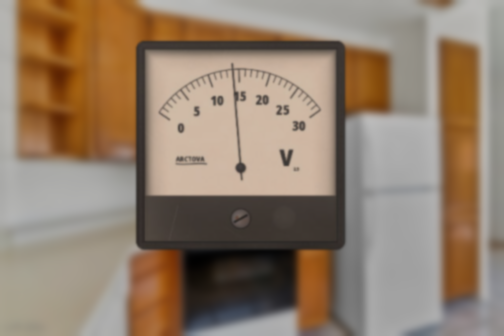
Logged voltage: 14,V
